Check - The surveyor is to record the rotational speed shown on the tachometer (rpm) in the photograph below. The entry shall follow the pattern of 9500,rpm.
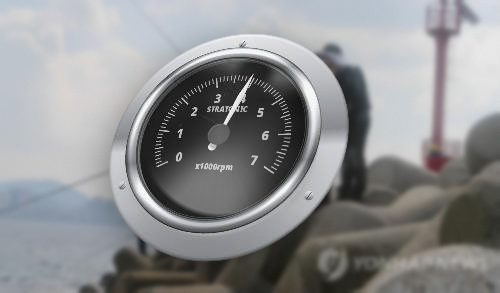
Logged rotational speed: 4000,rpm
